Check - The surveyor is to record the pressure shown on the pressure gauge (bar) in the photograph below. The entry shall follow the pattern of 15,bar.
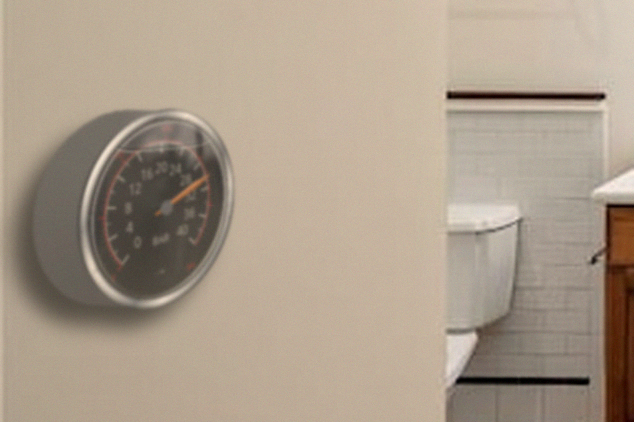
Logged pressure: 30,bar
